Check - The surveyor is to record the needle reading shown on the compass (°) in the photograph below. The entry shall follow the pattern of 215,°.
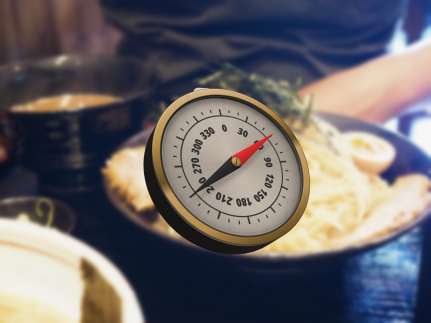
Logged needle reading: 60,°
